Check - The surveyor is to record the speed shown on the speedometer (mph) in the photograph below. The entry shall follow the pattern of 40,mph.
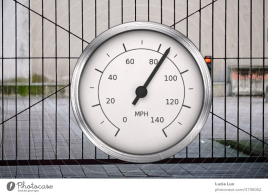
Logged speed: 85,mph
